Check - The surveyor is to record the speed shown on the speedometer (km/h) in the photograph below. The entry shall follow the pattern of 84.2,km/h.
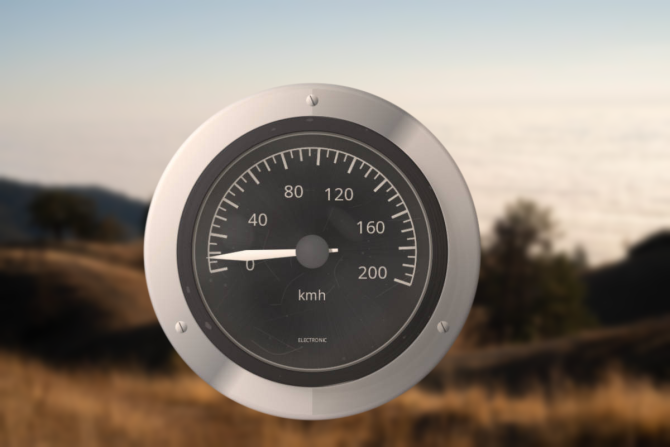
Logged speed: 7.5,km/h
